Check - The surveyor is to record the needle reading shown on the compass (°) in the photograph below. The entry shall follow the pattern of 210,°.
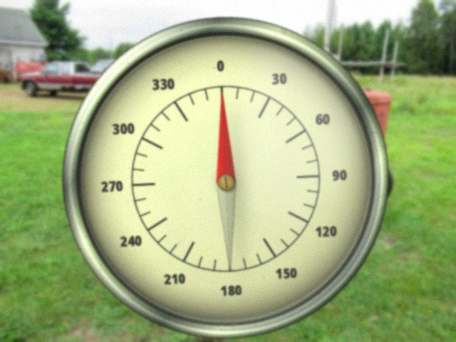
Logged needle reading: 0,°
